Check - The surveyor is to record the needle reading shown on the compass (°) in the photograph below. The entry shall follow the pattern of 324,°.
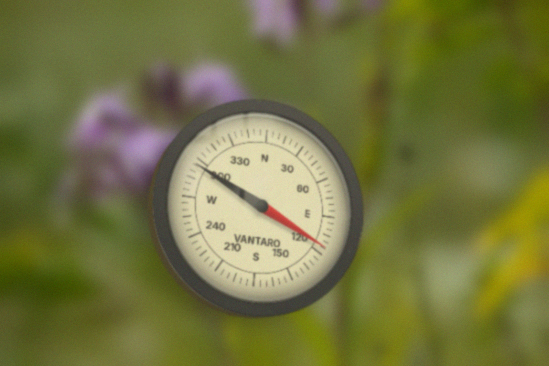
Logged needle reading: 115,°
